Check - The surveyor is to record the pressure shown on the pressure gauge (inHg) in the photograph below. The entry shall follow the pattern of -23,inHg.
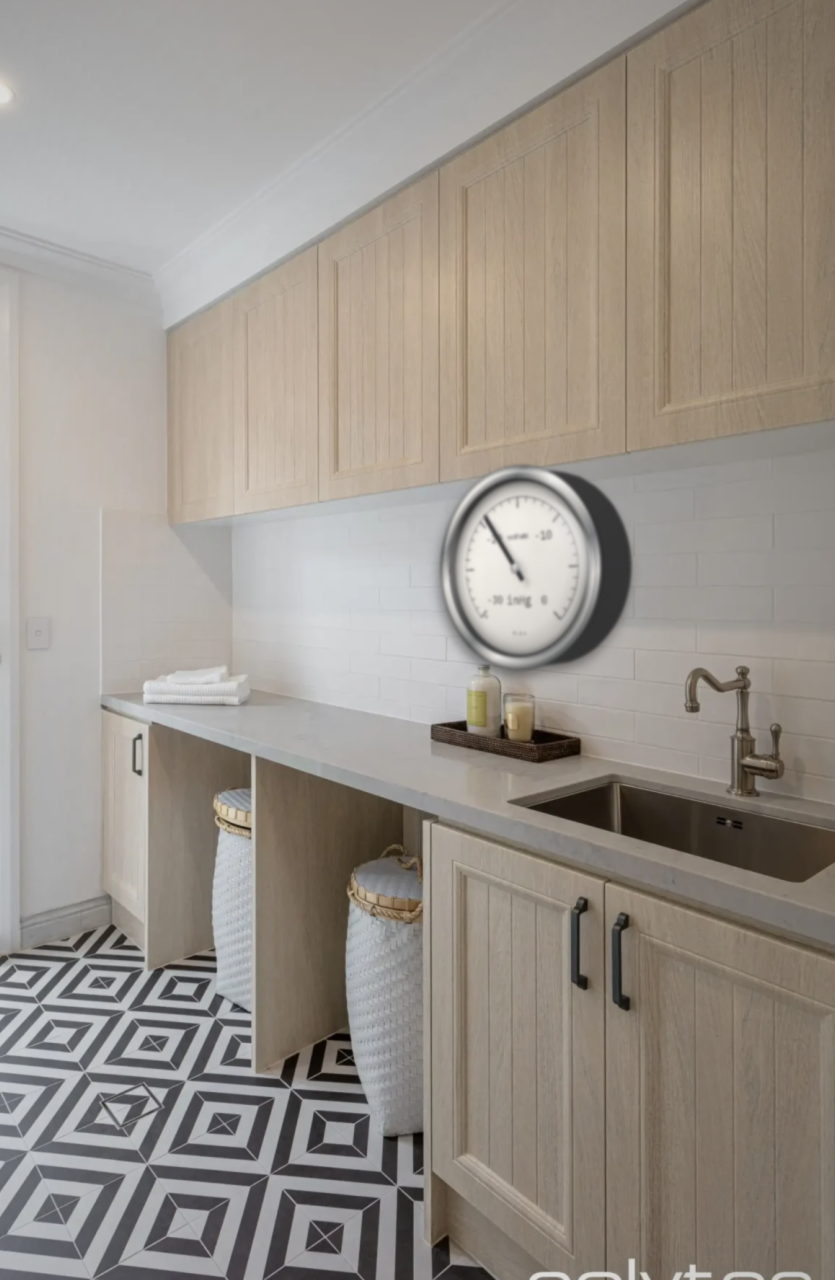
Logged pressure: -19,inHg
